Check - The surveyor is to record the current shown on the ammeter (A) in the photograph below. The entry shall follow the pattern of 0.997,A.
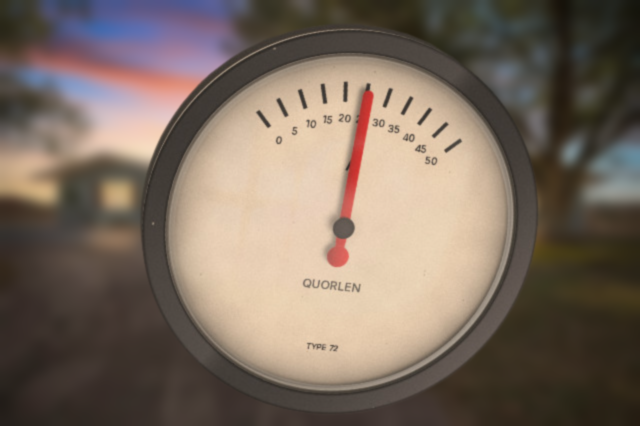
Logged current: 25,A
